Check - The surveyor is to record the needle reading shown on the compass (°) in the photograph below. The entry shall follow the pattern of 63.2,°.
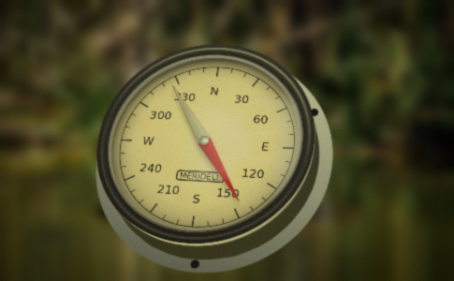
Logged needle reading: 145,°
